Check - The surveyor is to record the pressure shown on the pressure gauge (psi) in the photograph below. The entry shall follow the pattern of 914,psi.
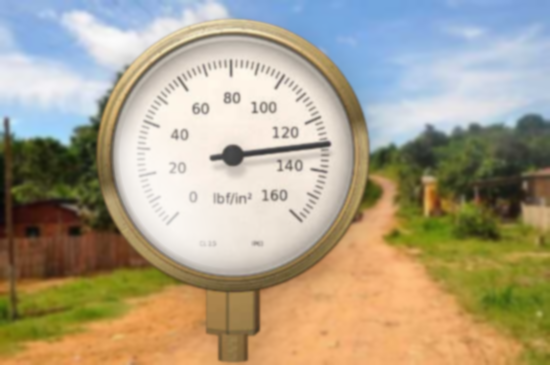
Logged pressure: 130,psi
